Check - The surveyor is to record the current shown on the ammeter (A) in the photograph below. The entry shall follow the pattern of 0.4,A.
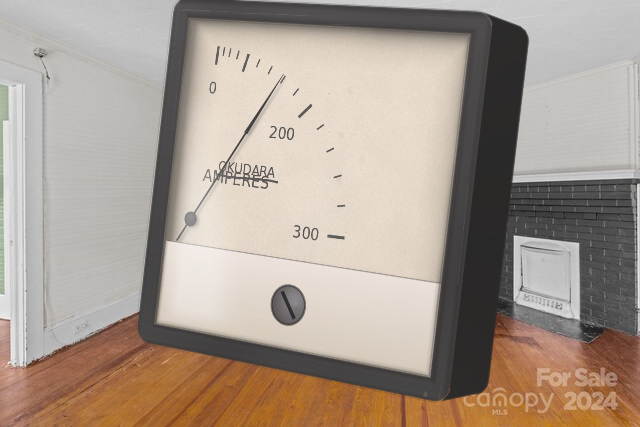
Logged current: 160,A
